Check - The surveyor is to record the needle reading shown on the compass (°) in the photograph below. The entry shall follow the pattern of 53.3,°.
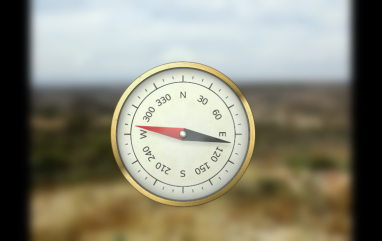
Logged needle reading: 280,°
